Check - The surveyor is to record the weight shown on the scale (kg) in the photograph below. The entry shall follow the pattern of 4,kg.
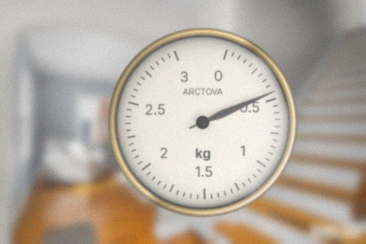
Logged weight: 0.45,kg
